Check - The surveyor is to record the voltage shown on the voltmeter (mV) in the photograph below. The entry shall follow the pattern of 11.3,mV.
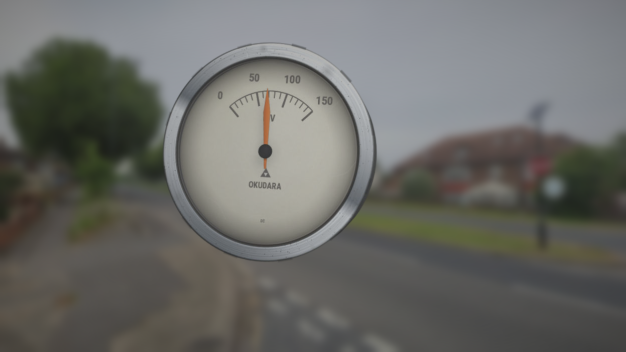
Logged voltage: 70,mV
